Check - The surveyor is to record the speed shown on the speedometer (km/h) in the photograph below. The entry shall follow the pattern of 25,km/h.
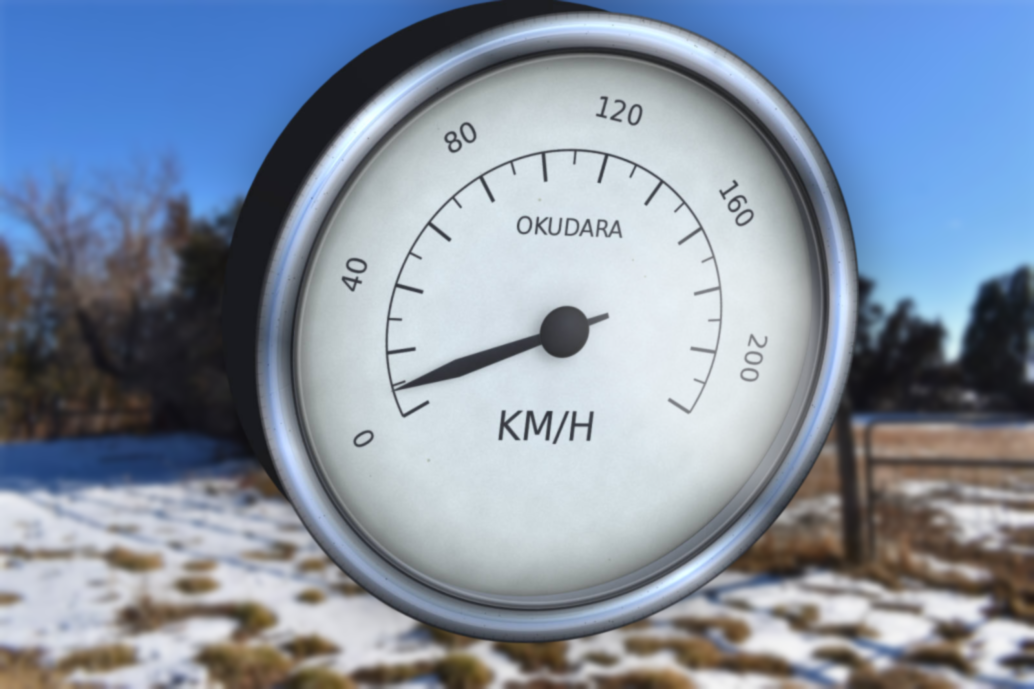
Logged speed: 10,km/h
